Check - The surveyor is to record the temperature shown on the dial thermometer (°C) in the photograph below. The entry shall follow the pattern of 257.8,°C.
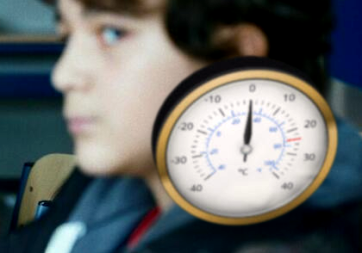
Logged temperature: 0,°C
